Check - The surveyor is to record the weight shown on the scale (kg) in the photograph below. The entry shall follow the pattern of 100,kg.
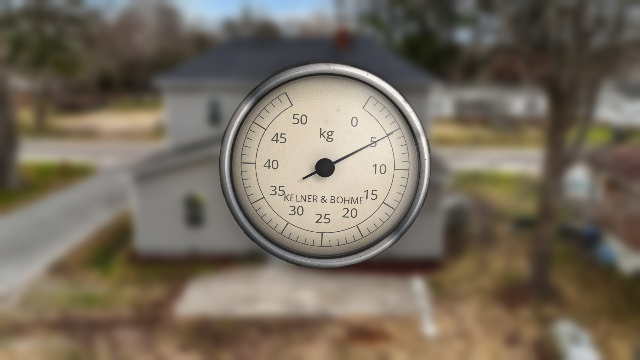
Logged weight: 5,kg
